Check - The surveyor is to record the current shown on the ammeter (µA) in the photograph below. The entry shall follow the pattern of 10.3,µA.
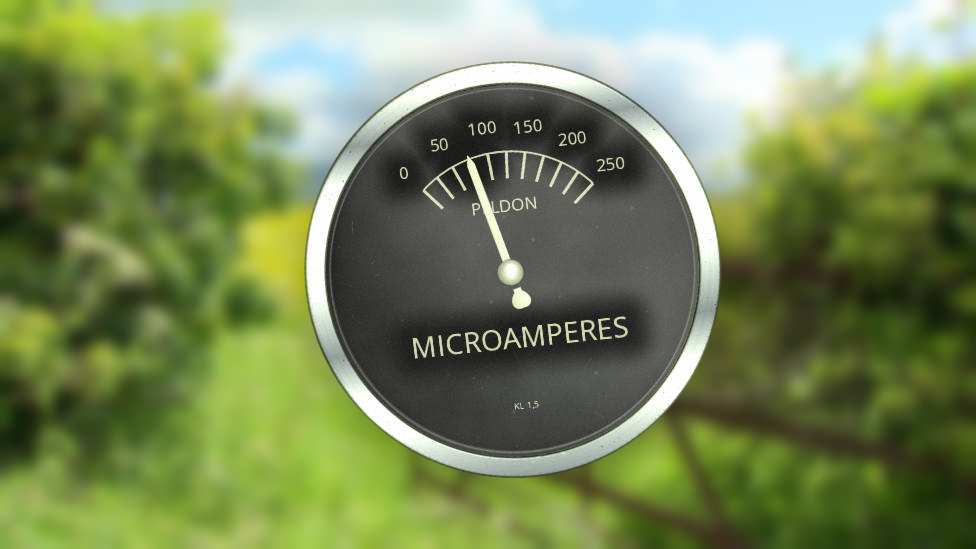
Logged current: 75,µA
